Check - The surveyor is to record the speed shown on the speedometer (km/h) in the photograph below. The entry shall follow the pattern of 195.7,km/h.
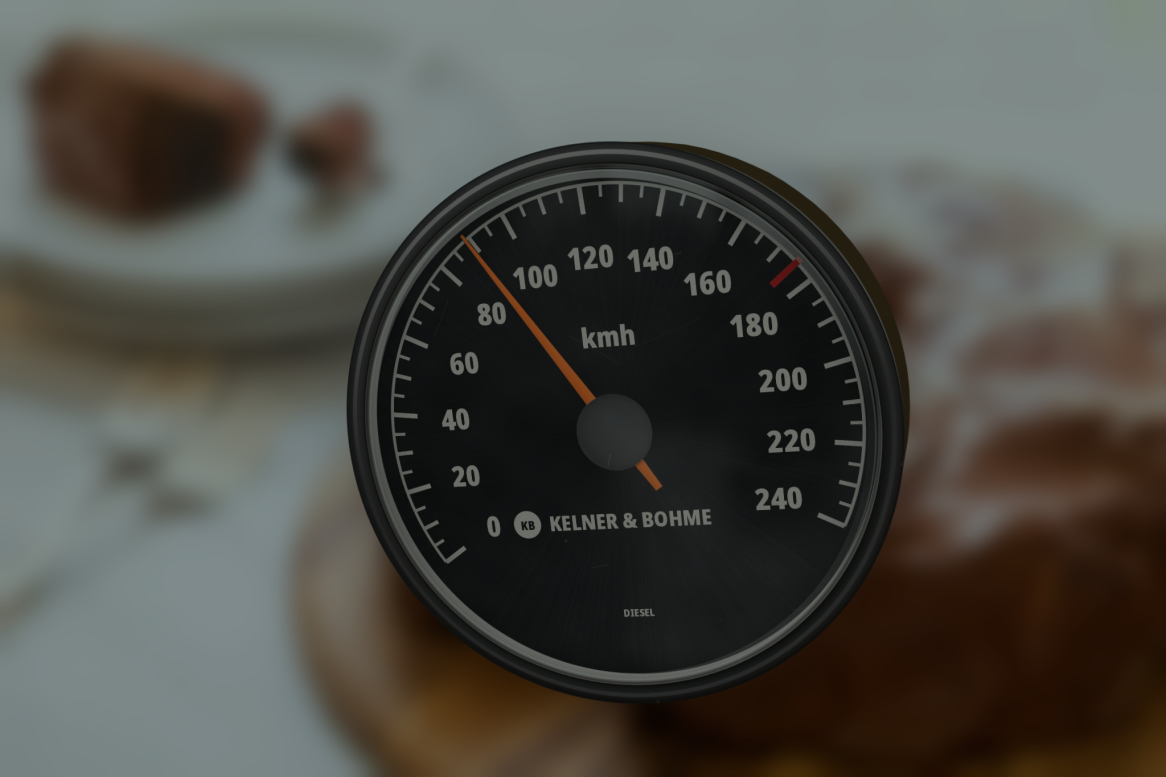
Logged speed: 90,km/h
